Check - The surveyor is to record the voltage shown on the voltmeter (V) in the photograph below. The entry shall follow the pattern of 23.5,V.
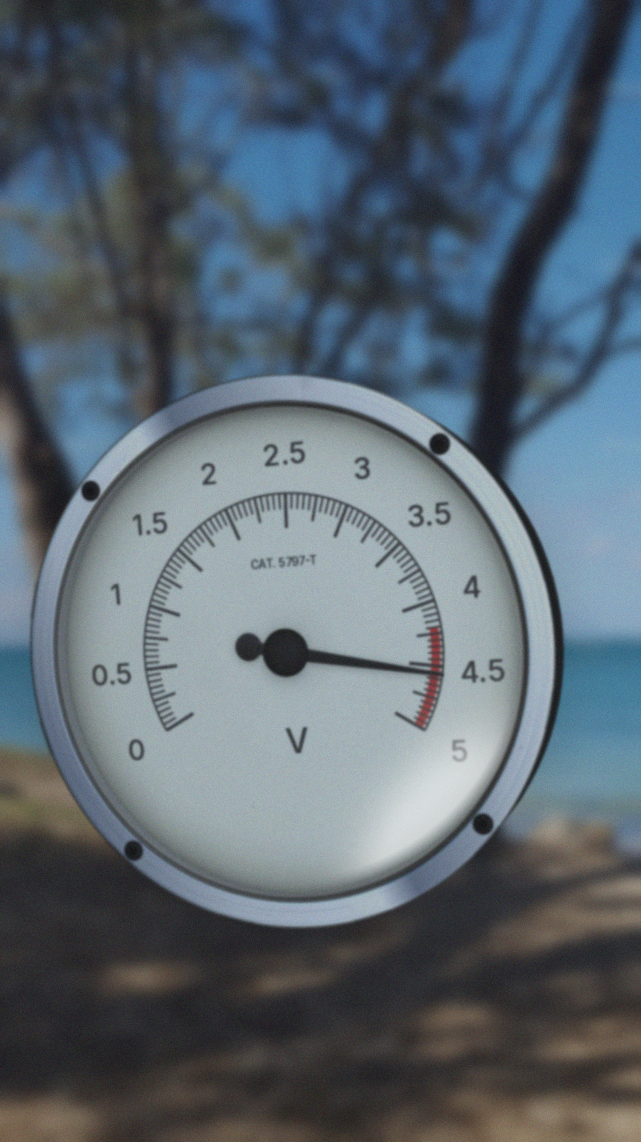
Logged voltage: 4.55,V
